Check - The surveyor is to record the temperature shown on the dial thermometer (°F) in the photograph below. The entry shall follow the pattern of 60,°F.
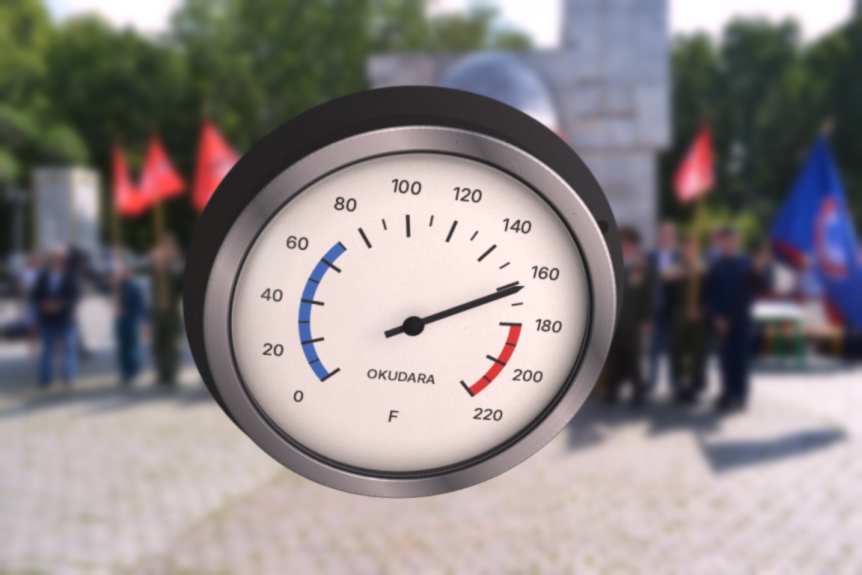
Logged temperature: 160,°F
